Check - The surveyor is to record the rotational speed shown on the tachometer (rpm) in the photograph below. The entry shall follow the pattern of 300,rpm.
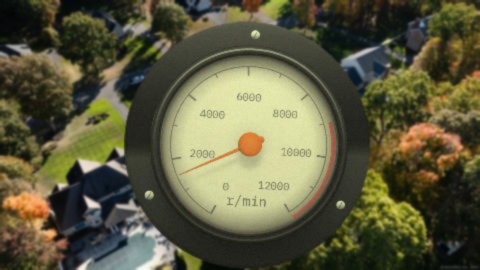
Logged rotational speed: 1500,rpm
